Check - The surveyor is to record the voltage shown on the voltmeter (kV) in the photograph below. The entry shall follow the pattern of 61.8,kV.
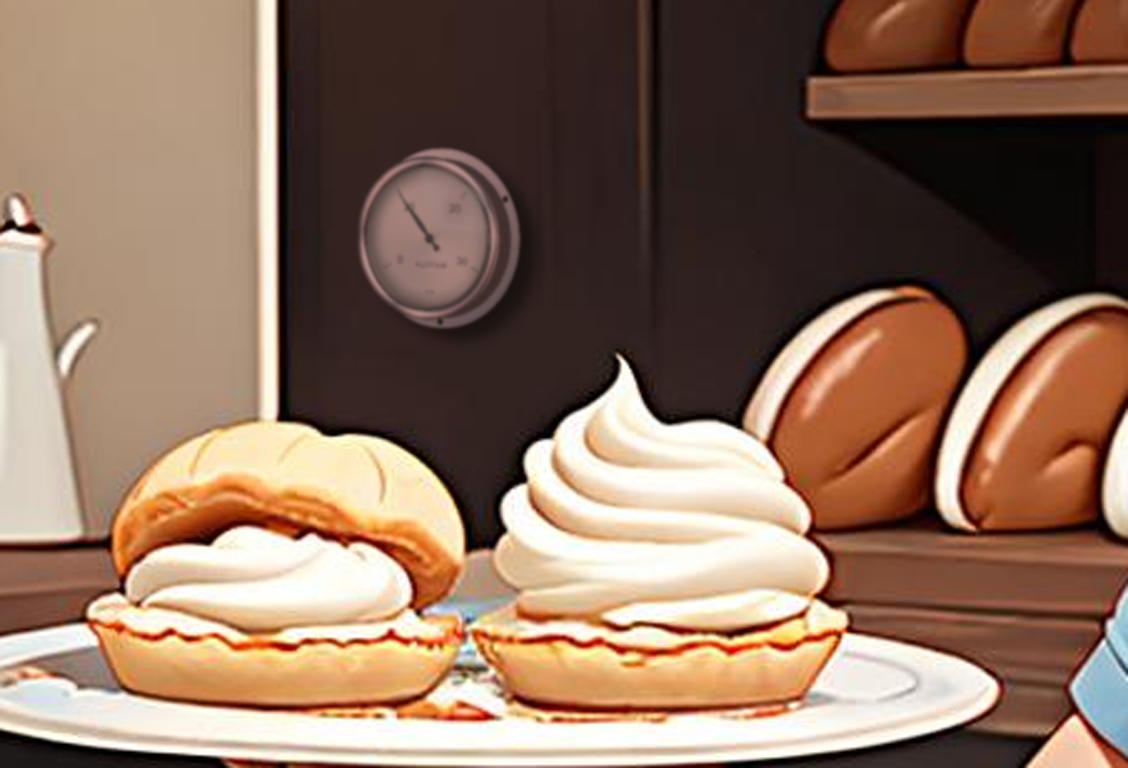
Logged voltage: 10,kV
